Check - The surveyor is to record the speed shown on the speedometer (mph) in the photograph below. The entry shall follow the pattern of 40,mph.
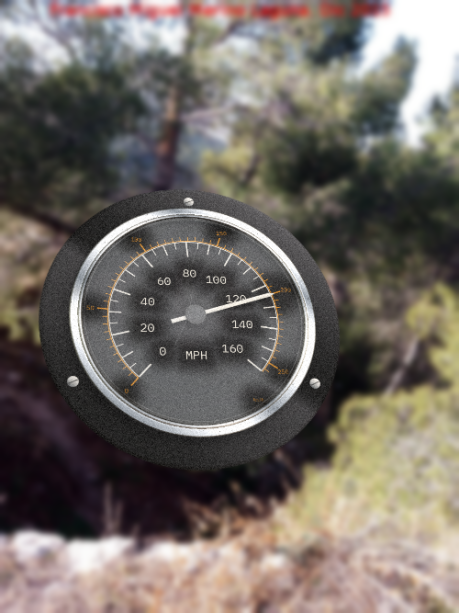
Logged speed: 125,mph
